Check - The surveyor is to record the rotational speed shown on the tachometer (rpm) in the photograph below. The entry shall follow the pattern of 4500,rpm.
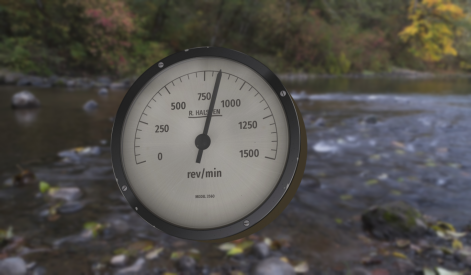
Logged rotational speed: 850,rpm
